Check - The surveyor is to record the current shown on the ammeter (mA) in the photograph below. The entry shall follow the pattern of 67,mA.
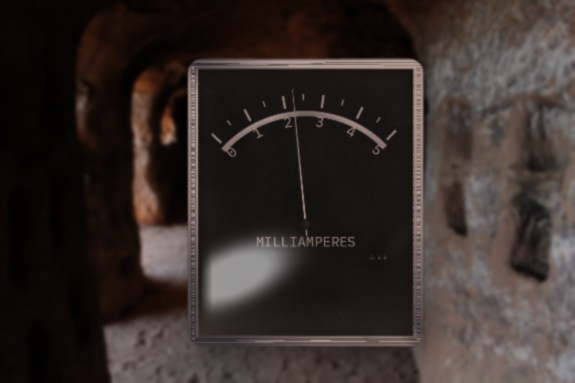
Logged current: 2.25,mA
